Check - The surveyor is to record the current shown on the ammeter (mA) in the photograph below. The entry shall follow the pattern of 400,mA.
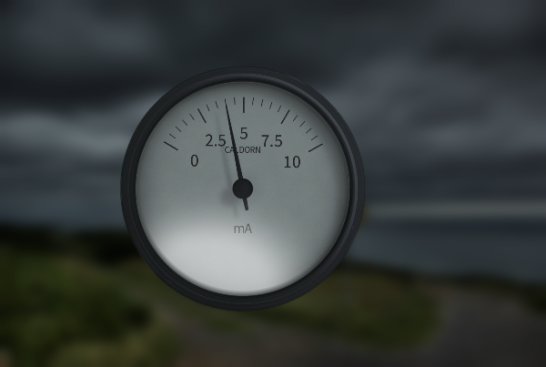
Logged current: 4,mA
